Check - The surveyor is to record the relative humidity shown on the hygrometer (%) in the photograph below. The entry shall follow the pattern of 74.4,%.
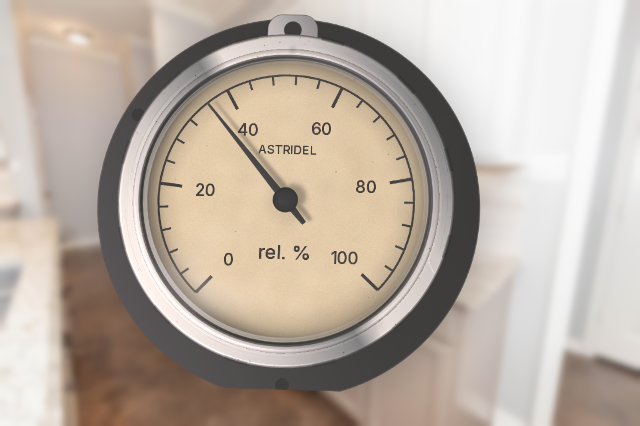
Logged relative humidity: 36,%
